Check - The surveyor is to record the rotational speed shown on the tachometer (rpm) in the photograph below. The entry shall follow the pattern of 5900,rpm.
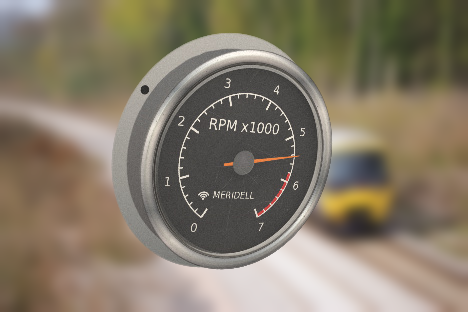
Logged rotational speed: 5400,rpm
